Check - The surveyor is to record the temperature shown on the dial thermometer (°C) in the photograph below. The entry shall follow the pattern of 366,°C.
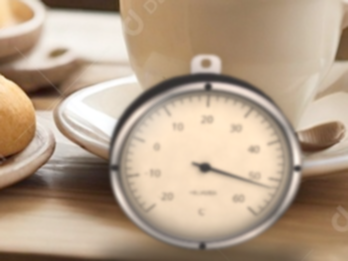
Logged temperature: 52,°C
